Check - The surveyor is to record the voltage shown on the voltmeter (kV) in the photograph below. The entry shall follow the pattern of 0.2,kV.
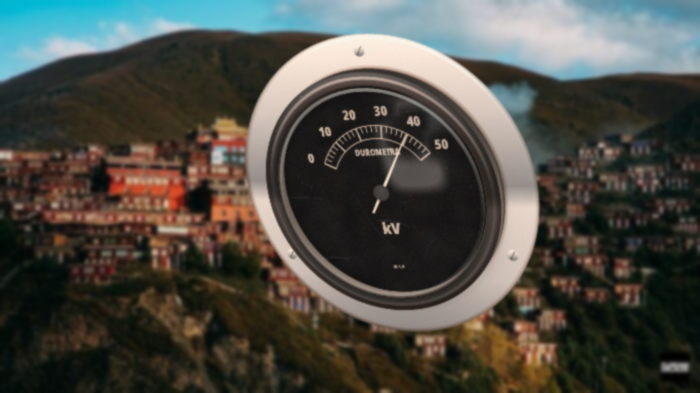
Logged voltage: 40,kV
